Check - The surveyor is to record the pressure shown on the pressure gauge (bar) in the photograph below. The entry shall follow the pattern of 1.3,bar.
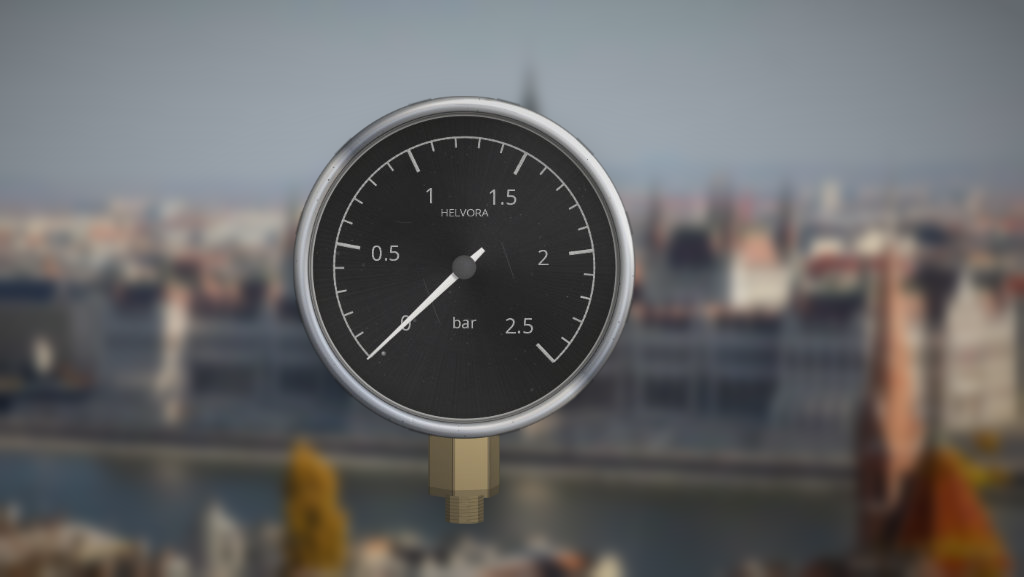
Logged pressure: 0,bar
